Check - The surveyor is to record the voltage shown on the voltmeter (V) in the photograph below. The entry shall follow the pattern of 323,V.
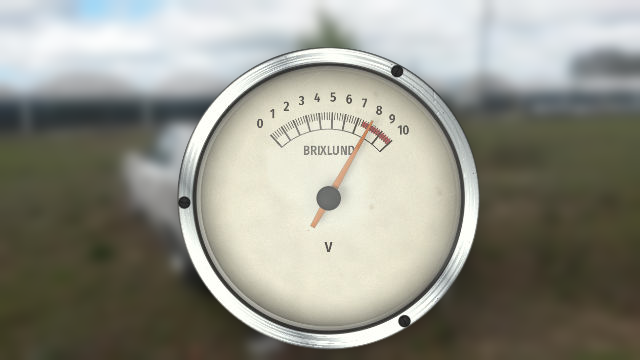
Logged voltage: 8,V
